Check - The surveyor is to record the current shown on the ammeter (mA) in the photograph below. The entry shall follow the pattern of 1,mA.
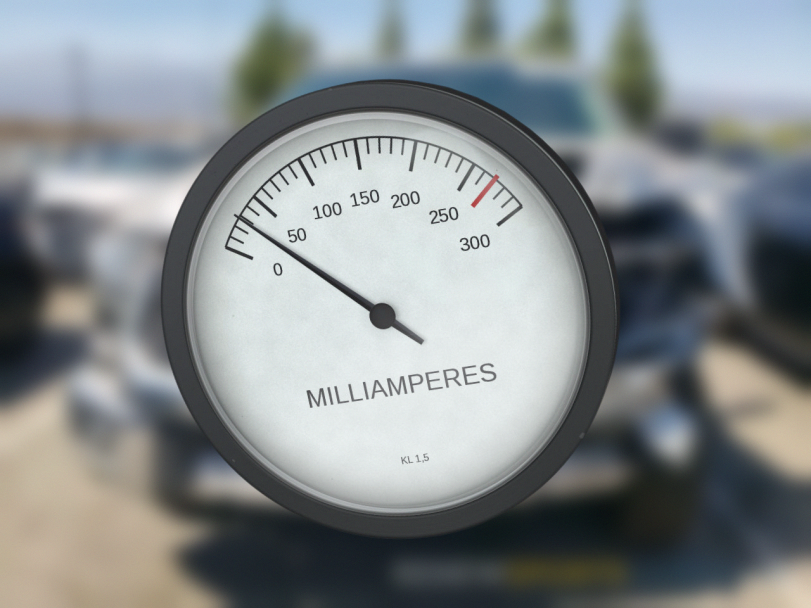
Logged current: 30,mA
